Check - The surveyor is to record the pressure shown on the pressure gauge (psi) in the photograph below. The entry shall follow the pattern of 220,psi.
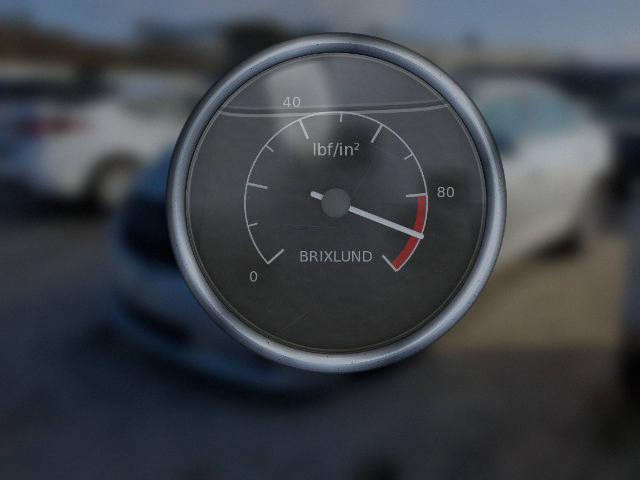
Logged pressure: 90,psi
